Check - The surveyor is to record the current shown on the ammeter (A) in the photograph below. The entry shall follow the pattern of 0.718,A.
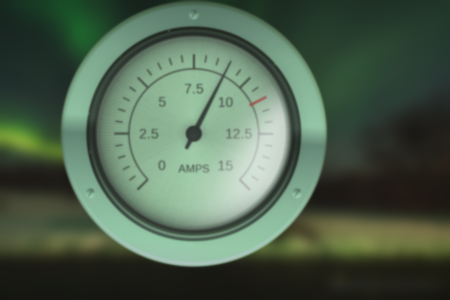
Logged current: 9,A
